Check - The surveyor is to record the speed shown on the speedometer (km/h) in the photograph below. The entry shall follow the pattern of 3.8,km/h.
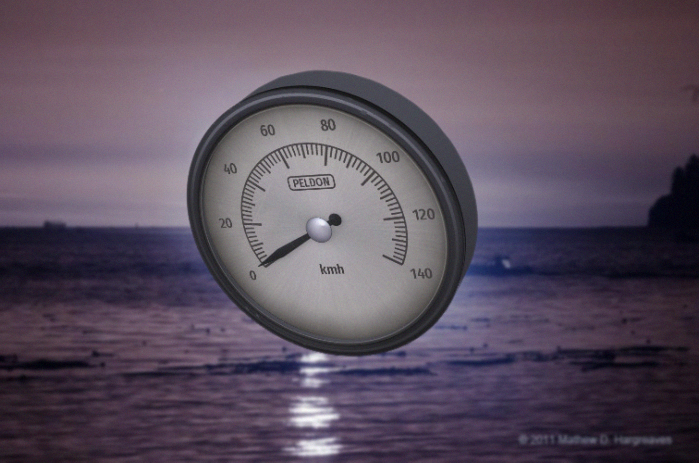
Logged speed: 2,km/h
